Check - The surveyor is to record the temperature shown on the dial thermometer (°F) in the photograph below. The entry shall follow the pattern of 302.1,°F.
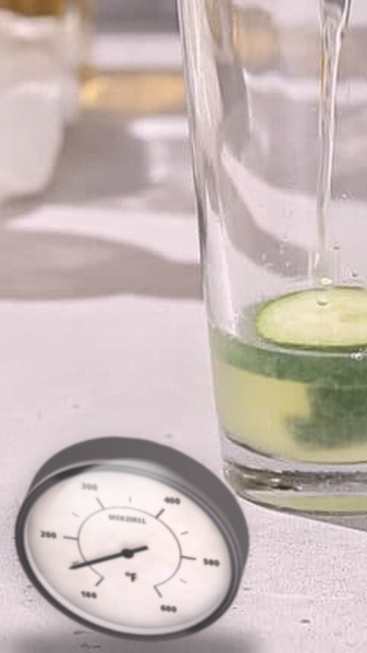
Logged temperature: 150,°F
